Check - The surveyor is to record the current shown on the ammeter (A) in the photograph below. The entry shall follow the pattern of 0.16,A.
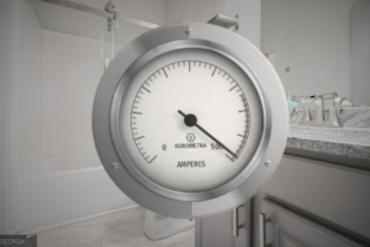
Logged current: 490,A
